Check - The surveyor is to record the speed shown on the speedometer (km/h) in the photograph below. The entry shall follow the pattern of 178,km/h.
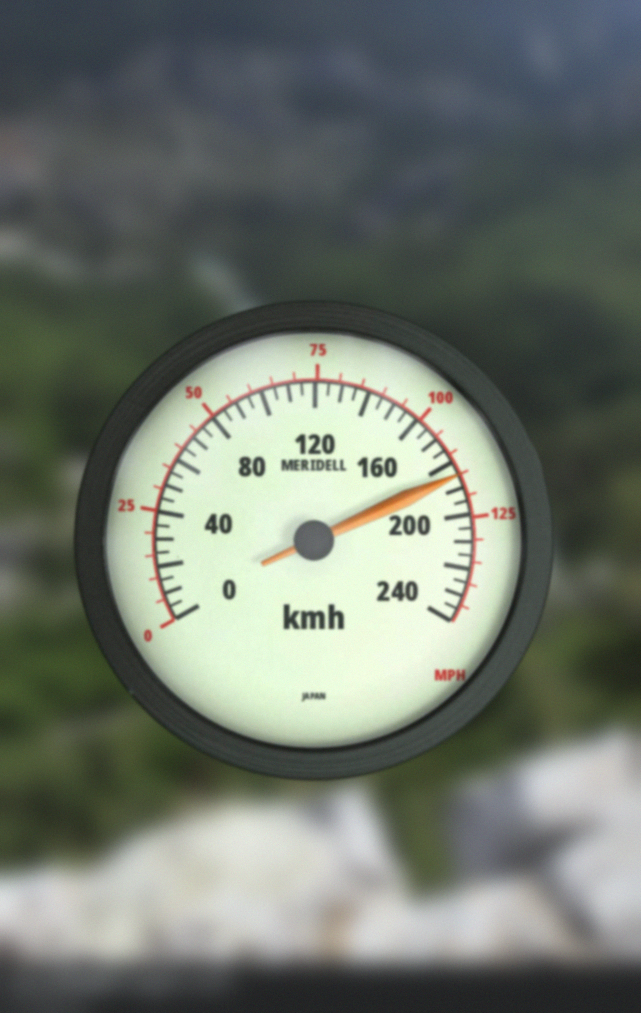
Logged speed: 185,km/h
